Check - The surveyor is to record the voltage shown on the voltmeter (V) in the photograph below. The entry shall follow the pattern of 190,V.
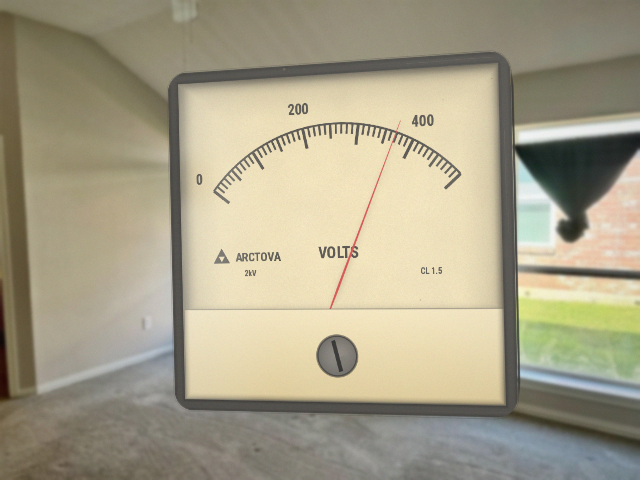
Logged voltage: 370,V
